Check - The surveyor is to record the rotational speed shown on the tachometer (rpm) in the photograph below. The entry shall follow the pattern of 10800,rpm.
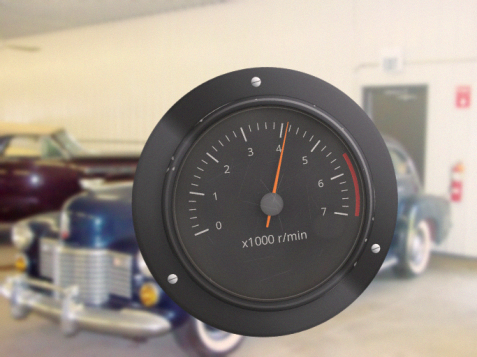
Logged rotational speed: 4100,rpm
